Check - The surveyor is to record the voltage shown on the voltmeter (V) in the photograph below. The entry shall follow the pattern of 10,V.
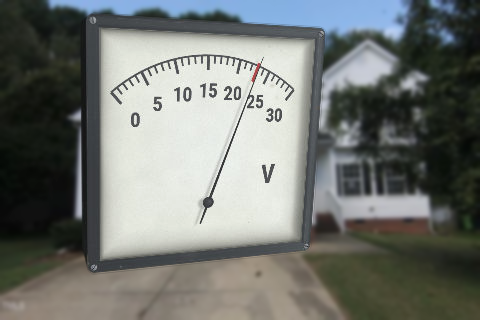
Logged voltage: 23,V
